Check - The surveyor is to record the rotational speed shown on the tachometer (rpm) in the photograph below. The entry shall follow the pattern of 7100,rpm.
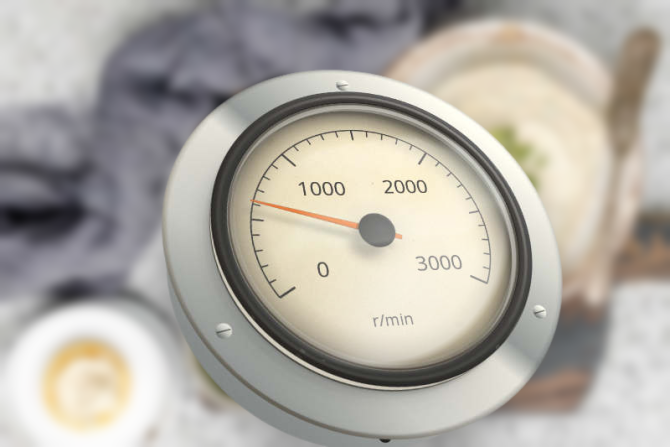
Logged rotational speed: 600,rpm
